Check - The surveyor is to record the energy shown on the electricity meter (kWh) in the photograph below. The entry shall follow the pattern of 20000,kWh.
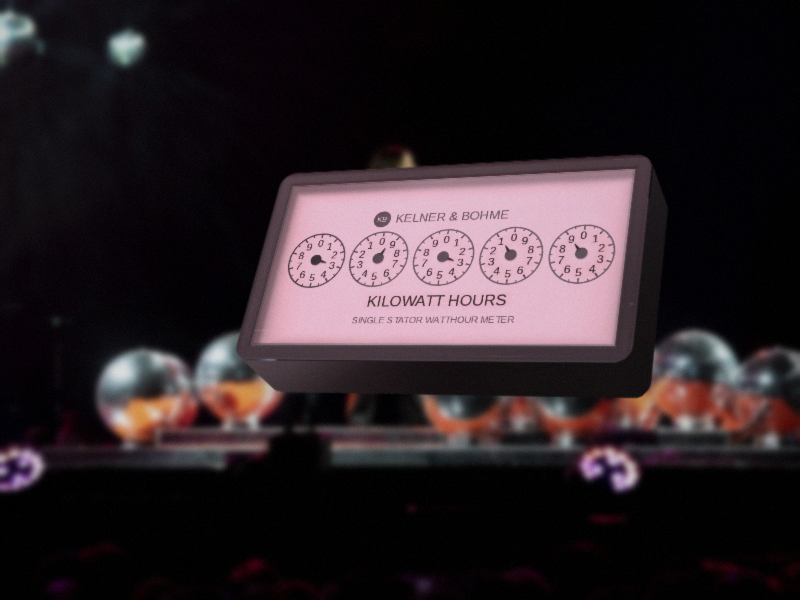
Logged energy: 29309,kWh
